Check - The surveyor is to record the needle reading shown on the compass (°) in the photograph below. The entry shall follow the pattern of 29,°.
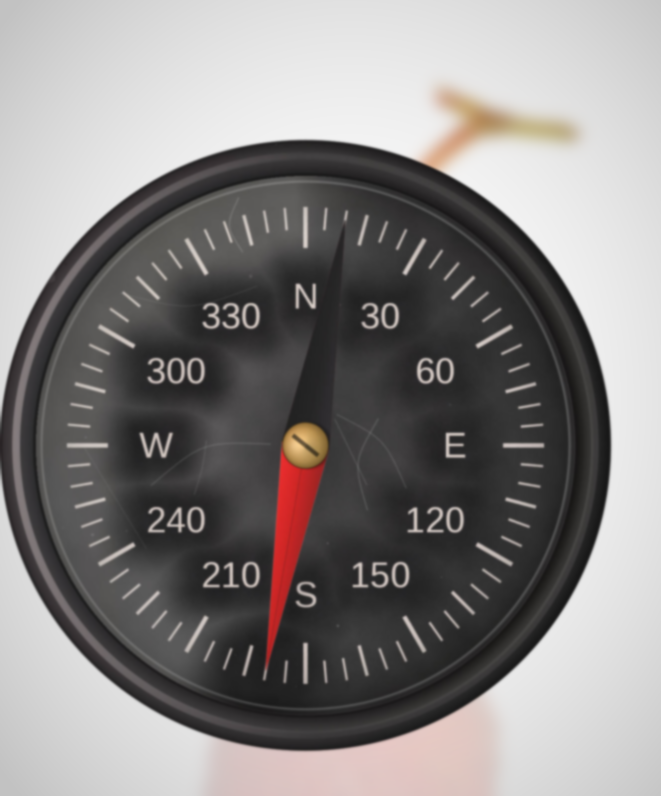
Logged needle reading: 190,°
